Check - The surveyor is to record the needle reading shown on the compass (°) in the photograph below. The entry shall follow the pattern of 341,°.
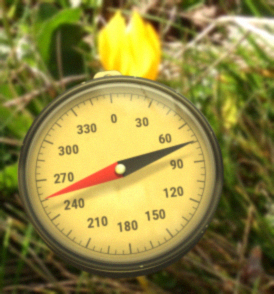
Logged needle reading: 255,°
